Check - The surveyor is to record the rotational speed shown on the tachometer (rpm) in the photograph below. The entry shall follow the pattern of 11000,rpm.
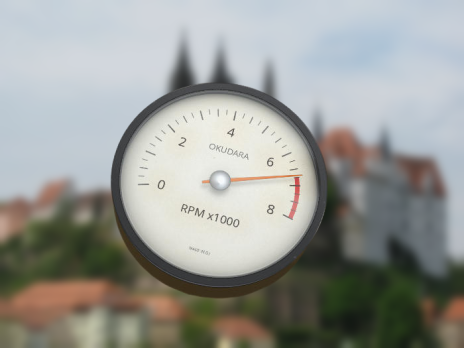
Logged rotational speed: 6750,rpm
